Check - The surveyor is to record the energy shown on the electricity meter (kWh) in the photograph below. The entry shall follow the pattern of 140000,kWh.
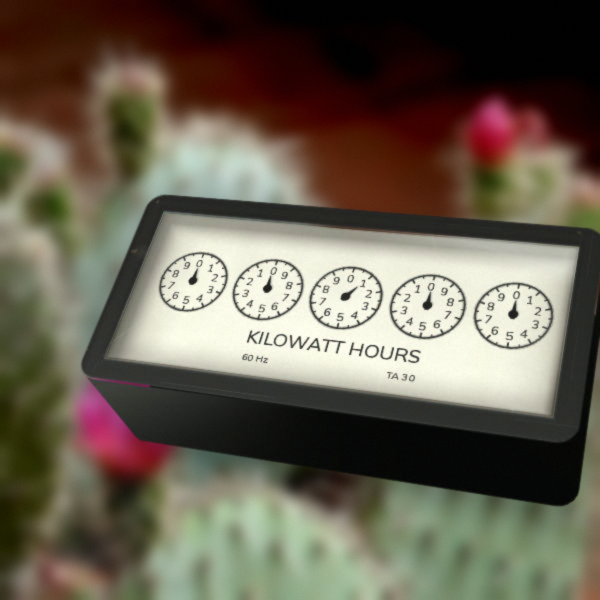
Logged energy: 100,kWh
